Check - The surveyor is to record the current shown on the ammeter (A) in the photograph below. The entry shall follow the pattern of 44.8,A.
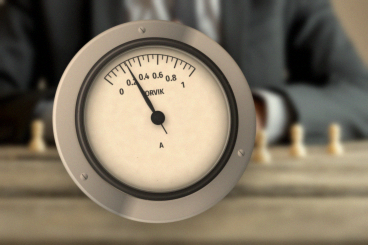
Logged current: 0.25,A
